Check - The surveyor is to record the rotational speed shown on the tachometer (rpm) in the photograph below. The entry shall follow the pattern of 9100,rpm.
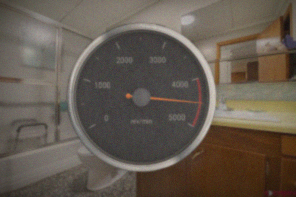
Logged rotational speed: 4500,rpm
